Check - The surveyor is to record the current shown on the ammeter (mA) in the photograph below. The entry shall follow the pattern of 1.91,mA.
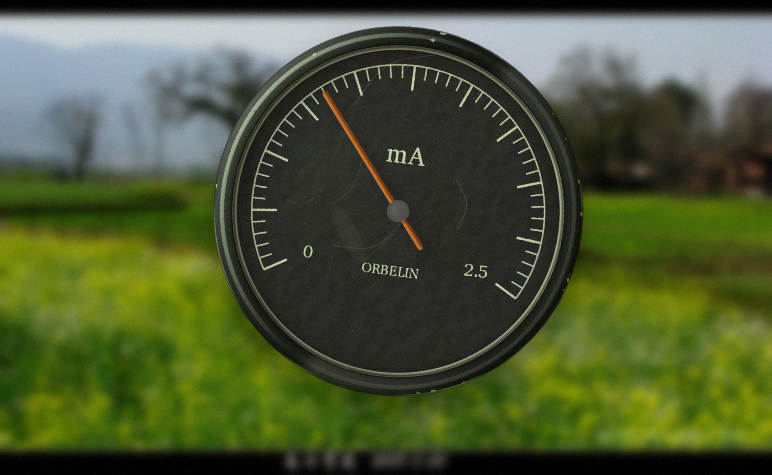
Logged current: 0.85,mA
